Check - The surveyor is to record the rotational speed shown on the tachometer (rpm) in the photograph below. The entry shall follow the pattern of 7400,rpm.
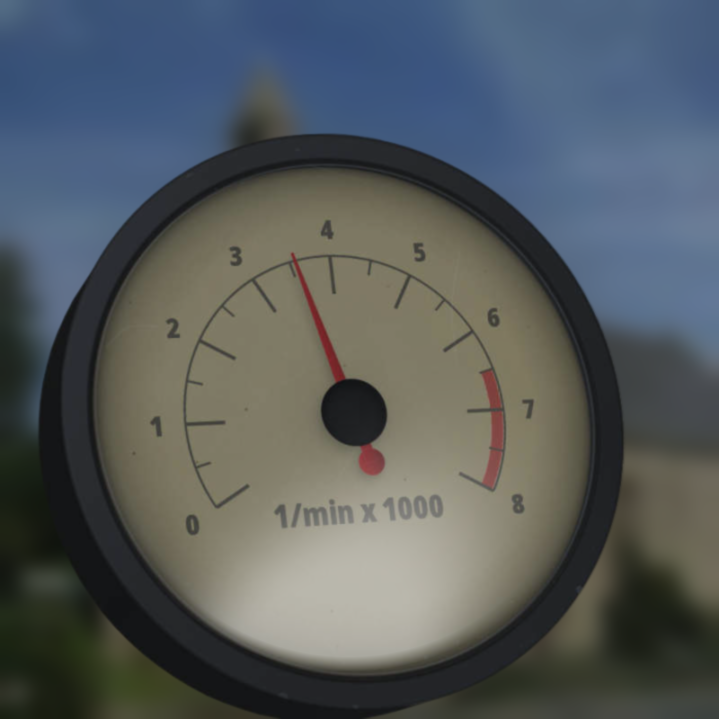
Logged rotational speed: 3500,rpm
